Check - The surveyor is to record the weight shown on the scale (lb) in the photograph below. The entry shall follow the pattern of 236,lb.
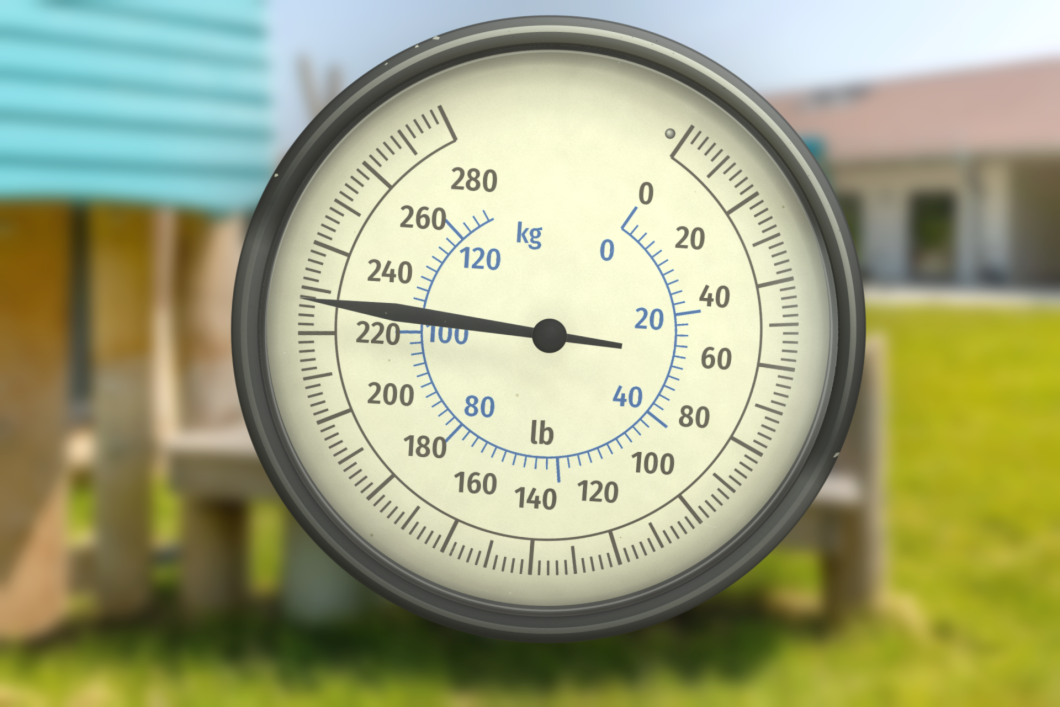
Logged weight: 228,lb
